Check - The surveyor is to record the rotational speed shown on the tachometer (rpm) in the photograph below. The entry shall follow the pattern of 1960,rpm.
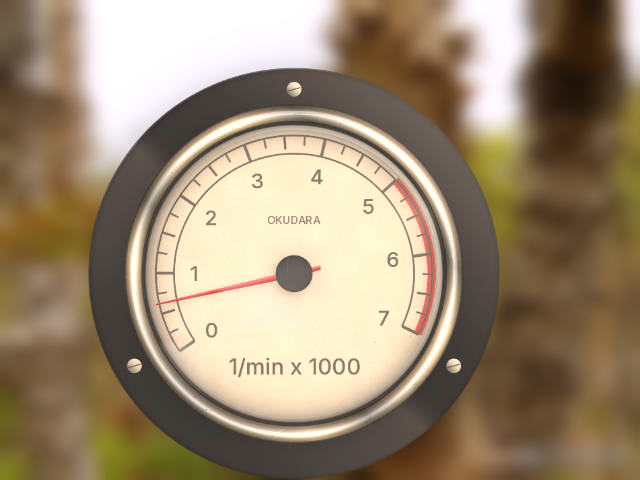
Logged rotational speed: 625,rpm
